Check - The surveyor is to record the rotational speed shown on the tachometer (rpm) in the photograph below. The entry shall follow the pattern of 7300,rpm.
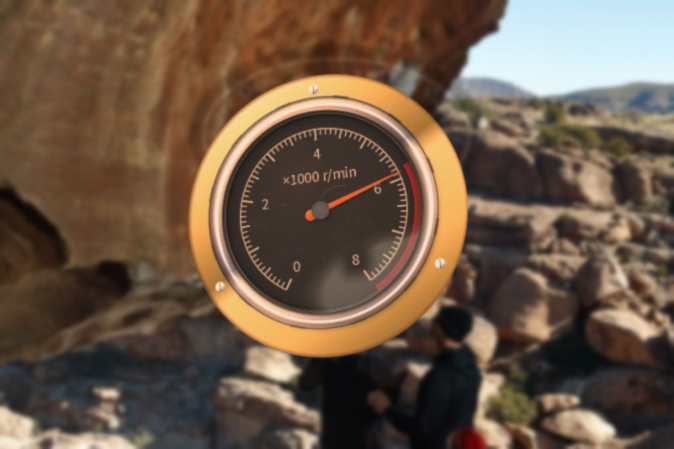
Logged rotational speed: 5900,rpm
